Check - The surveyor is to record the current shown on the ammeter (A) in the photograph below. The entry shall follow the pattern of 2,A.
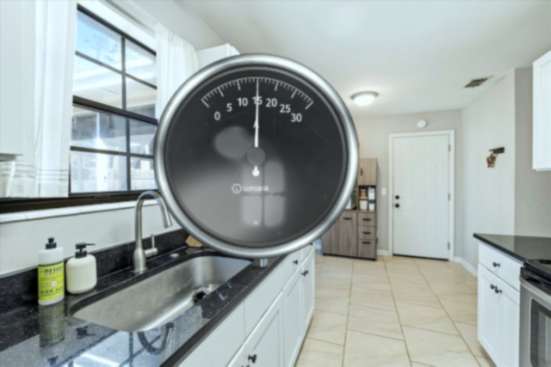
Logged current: 15,A
